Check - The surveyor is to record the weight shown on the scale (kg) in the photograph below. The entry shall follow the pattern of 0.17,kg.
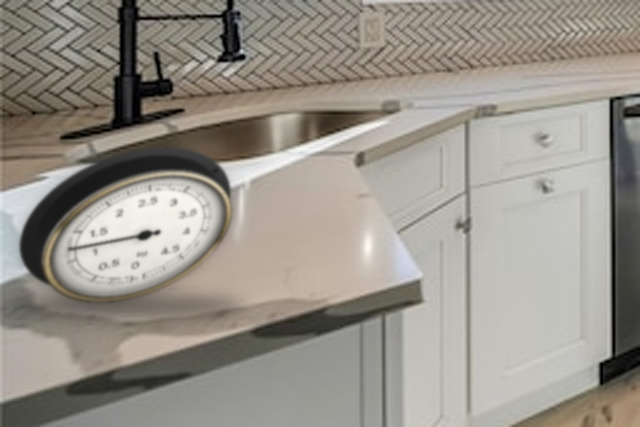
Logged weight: 1.25,kg
